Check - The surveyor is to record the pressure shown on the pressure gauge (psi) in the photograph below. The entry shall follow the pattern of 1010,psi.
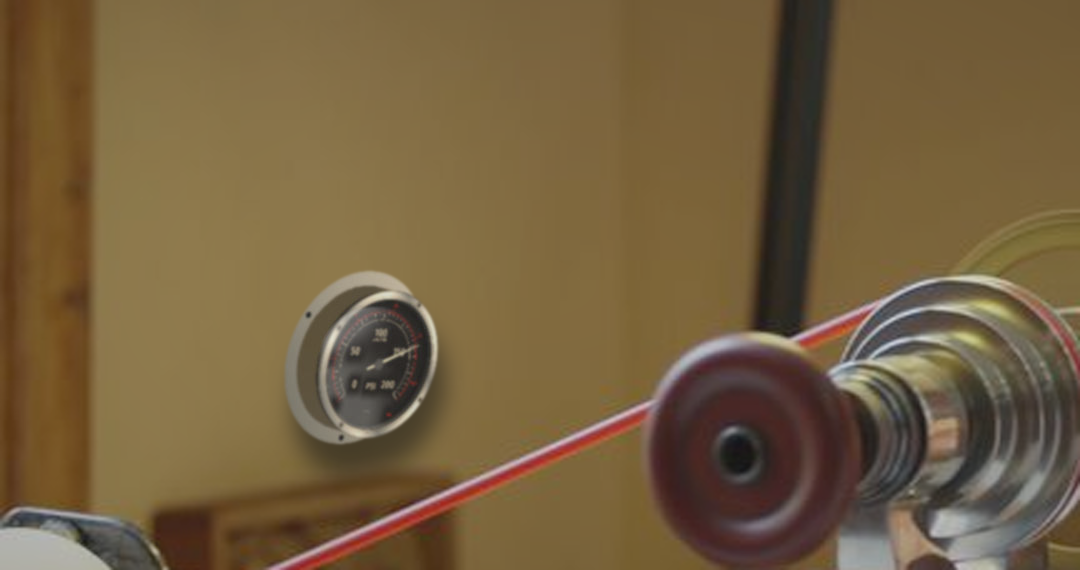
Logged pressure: 150,psi
